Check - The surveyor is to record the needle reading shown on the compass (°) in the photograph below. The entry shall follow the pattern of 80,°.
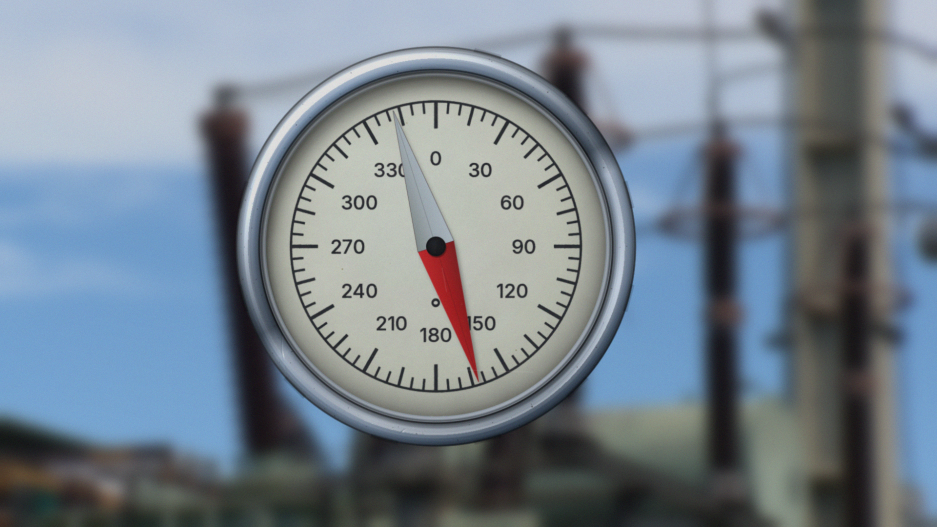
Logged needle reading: 162.5,°
